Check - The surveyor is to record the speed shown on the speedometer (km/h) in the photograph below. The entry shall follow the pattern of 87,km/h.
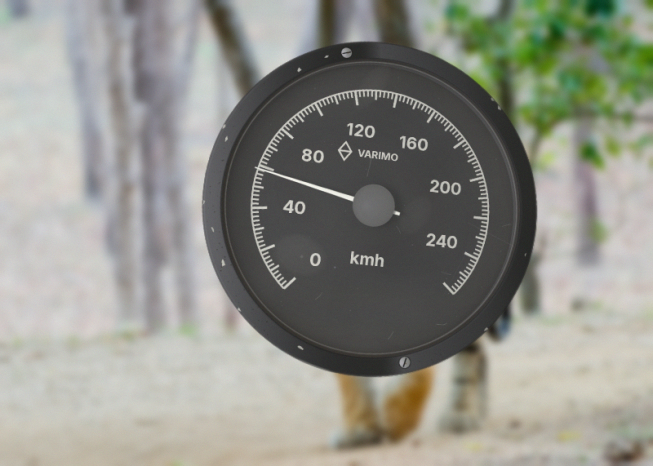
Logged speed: 58,km/h
